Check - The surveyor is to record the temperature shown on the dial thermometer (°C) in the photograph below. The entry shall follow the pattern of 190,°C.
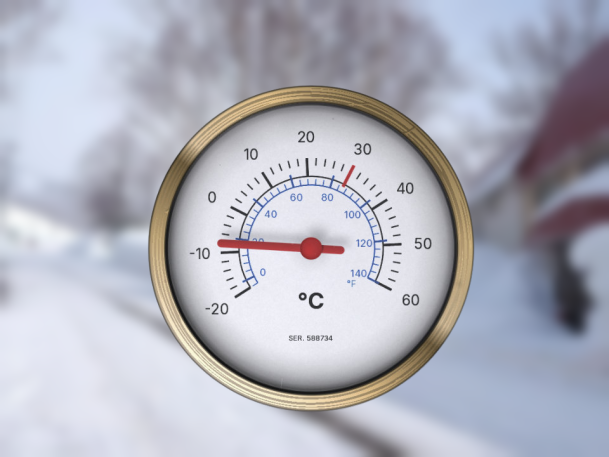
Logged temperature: -8,°C
